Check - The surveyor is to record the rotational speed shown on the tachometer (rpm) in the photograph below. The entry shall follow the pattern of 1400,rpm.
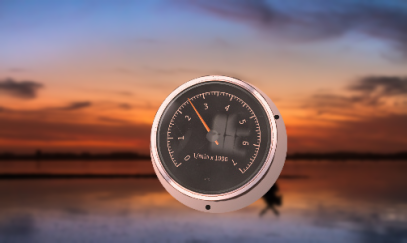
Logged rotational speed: 2500,rpm
